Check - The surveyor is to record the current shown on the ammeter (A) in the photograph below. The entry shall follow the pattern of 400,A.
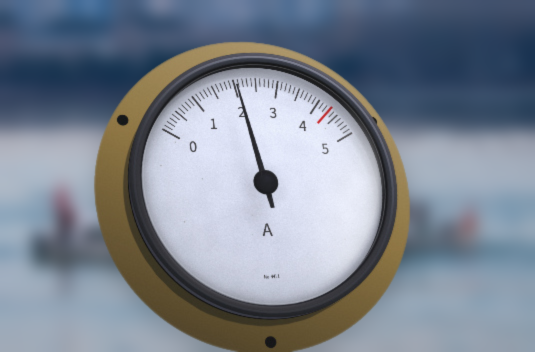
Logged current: 2,A
